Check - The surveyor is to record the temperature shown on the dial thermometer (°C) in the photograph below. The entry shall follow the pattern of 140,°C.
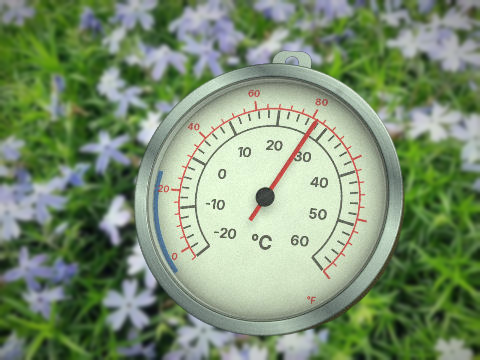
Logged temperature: 28,°C
